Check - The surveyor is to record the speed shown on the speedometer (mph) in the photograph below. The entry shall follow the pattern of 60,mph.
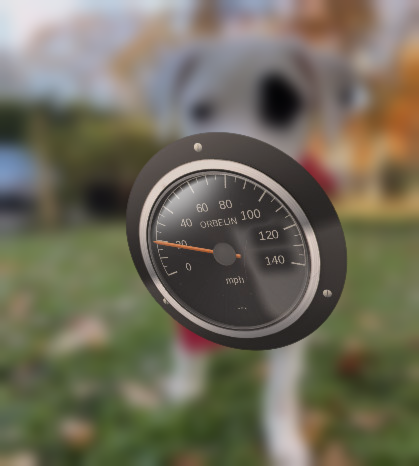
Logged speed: 20,mph
